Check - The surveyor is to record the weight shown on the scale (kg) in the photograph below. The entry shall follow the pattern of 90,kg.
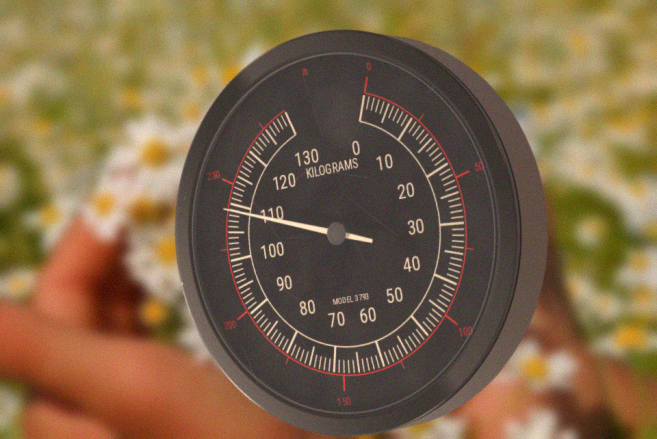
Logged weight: 109,kg
